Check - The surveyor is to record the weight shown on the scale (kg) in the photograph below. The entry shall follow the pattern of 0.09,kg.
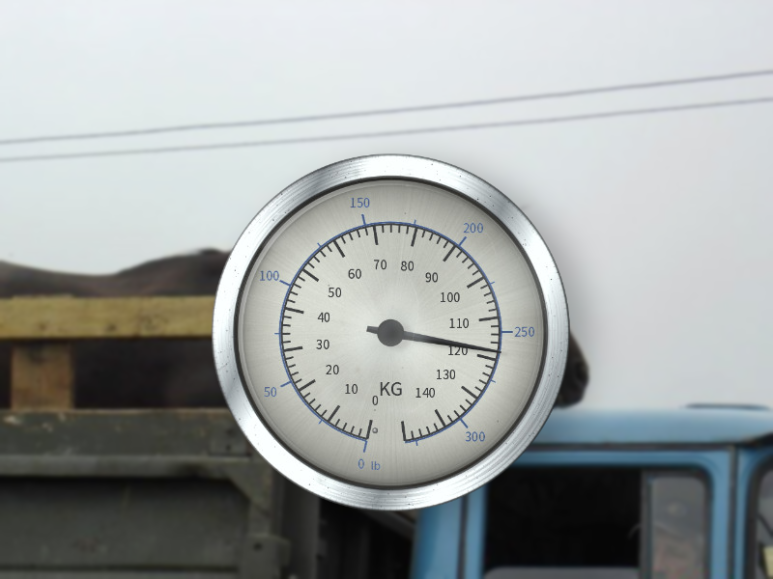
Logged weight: 118,kg
